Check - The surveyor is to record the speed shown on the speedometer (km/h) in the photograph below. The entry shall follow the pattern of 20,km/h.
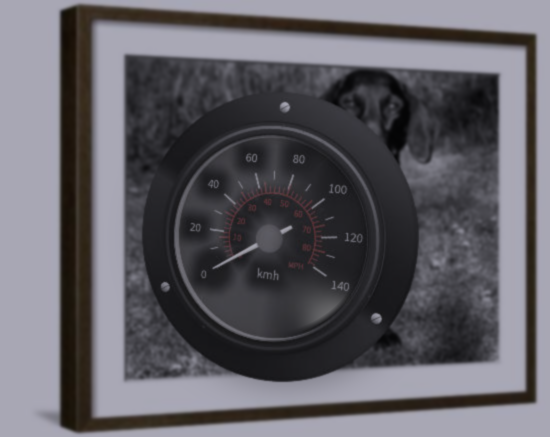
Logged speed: 0,km/h
